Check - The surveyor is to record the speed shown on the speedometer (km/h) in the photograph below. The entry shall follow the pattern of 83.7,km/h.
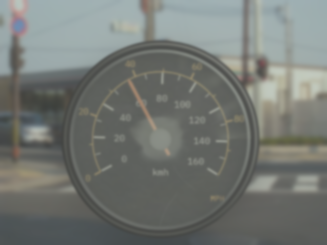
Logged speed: 60,km/h
